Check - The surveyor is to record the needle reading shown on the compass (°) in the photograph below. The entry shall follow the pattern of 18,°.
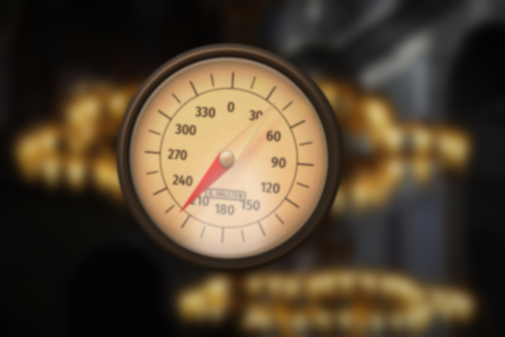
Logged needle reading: 217.5,°
